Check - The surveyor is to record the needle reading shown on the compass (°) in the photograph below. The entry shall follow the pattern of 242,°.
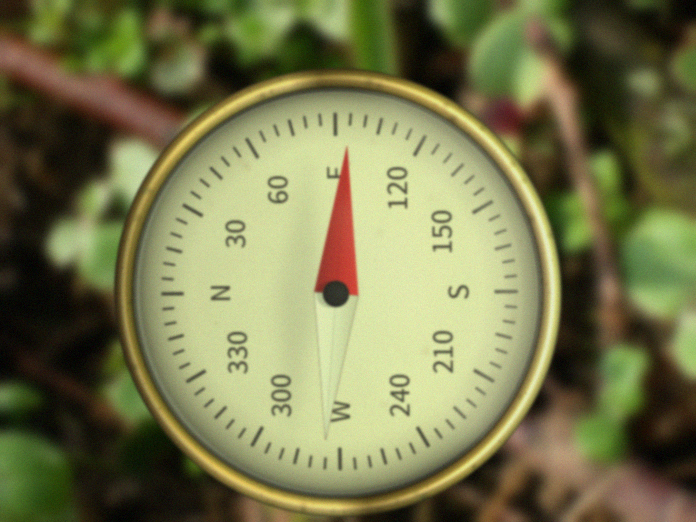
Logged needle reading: 95,°
